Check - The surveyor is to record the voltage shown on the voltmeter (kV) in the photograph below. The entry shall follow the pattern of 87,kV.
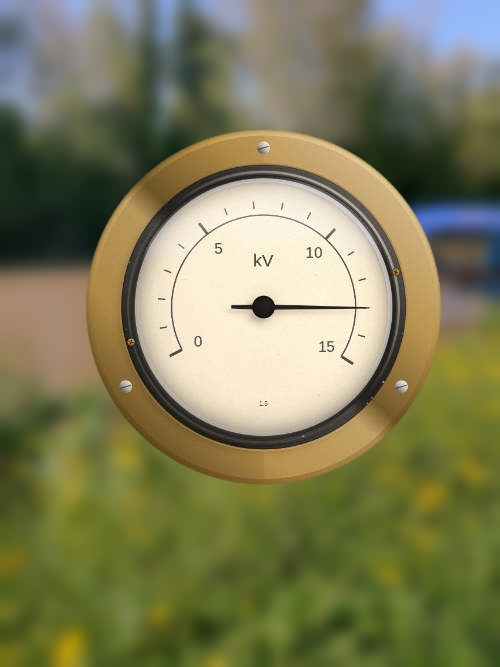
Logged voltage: 13,kV
